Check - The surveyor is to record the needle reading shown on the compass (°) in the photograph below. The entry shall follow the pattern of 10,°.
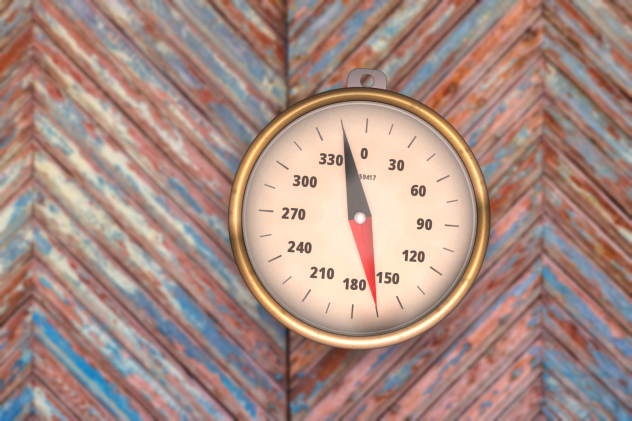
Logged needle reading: 165,°
